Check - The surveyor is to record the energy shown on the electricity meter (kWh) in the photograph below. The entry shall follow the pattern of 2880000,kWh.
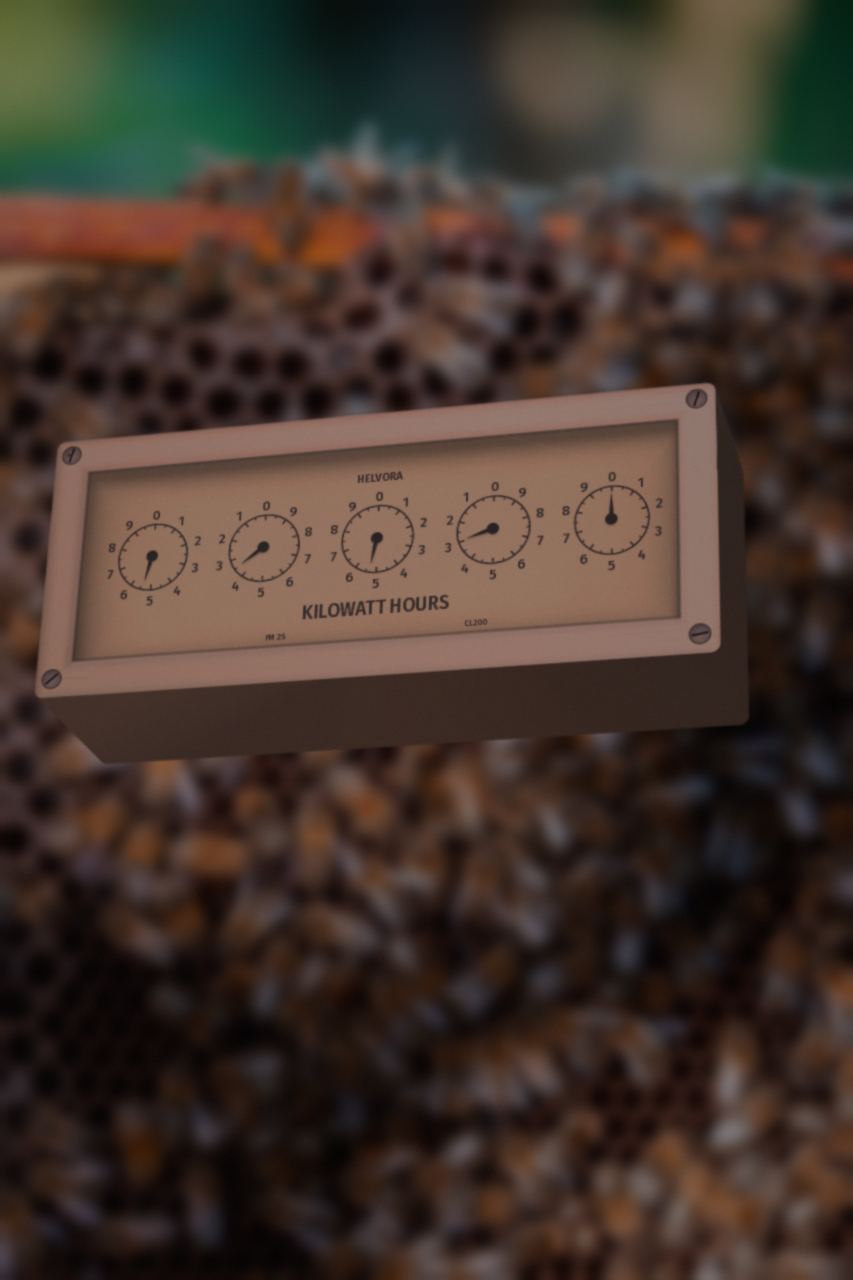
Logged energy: 53530,kWh
